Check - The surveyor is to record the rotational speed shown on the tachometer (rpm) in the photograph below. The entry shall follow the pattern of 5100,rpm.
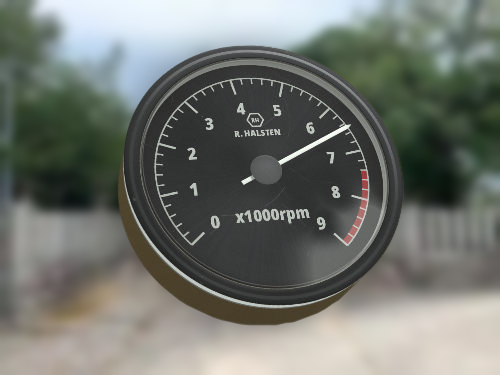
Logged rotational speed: 6500,rpm
